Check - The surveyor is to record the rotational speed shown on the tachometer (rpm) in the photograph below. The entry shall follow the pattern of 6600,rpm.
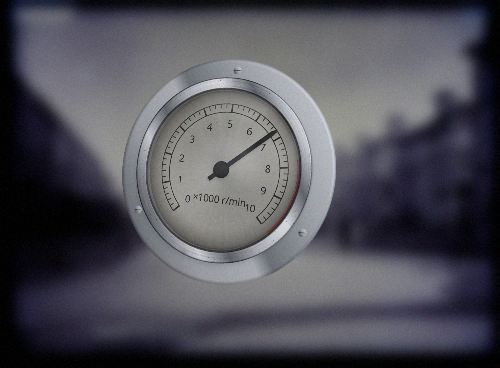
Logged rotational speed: 6800,rpm
